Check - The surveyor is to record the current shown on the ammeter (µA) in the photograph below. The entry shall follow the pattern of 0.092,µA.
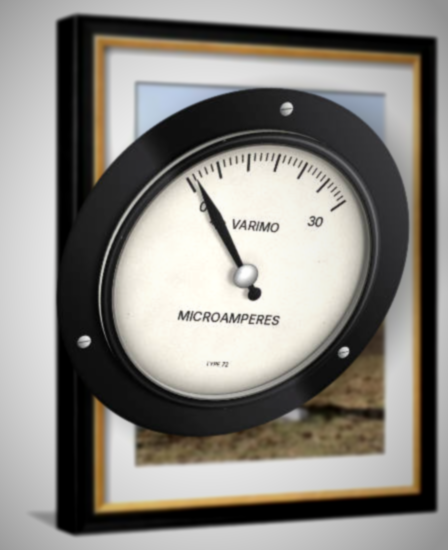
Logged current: 1,µA
